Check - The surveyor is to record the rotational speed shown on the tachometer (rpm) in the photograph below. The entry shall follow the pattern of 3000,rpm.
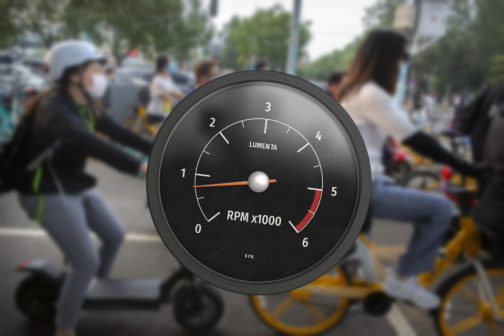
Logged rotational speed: 750,rpm
